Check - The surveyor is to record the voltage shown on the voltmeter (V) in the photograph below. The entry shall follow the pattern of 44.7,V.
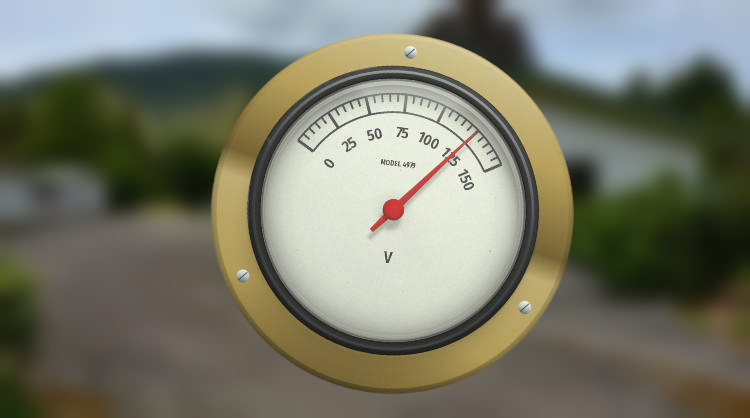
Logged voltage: 125,V
